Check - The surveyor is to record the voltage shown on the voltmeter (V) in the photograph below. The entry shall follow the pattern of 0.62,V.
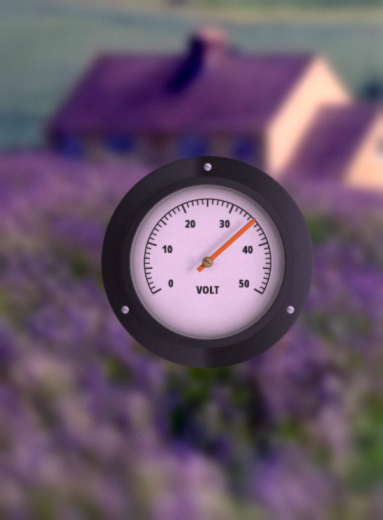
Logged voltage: 35,V
